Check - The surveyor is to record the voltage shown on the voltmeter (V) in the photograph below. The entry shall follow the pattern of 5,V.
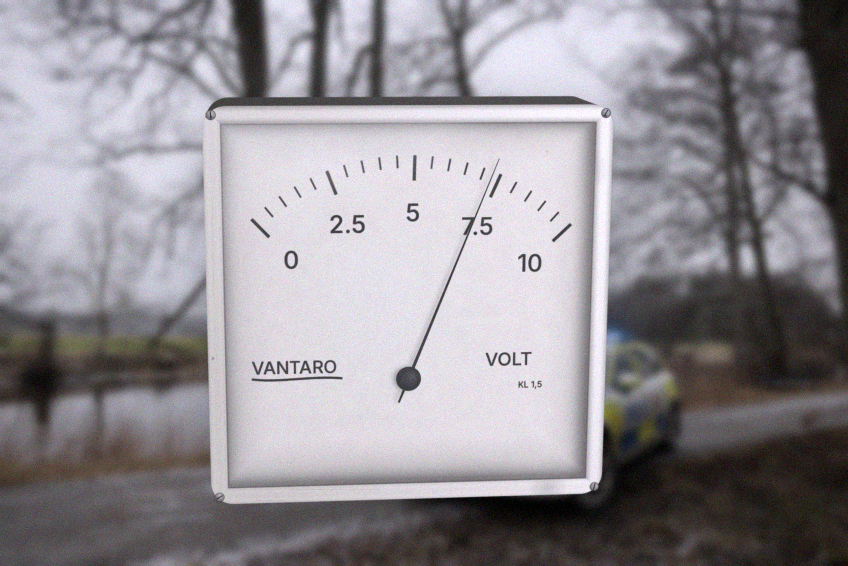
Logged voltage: 7.25,V
